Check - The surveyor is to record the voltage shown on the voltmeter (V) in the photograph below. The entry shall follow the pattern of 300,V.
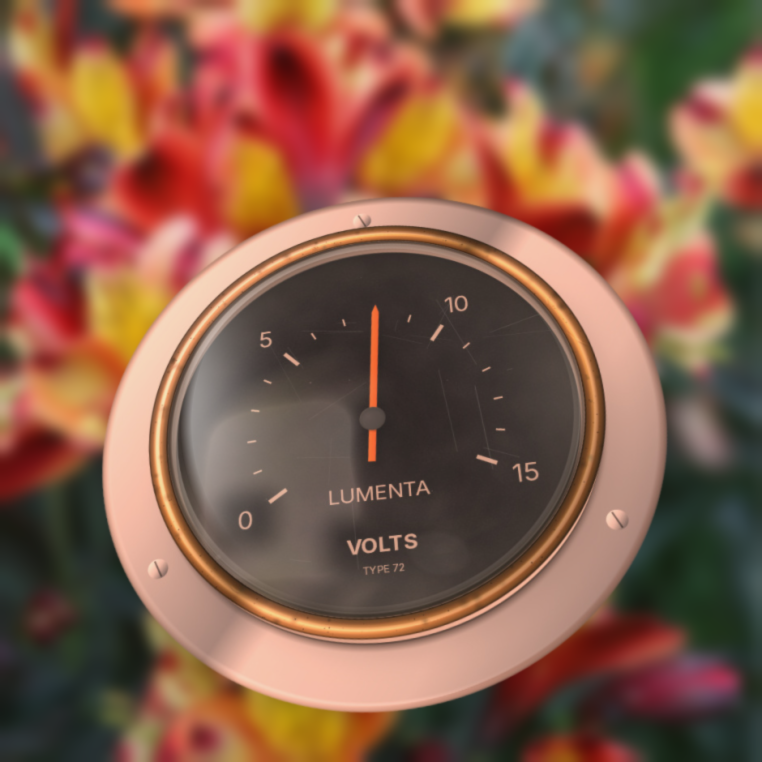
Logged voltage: 8,V
